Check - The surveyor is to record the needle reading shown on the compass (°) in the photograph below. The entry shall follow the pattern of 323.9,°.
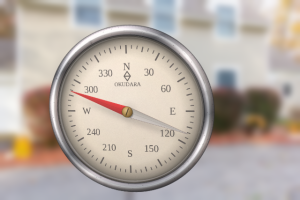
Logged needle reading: 290,°
